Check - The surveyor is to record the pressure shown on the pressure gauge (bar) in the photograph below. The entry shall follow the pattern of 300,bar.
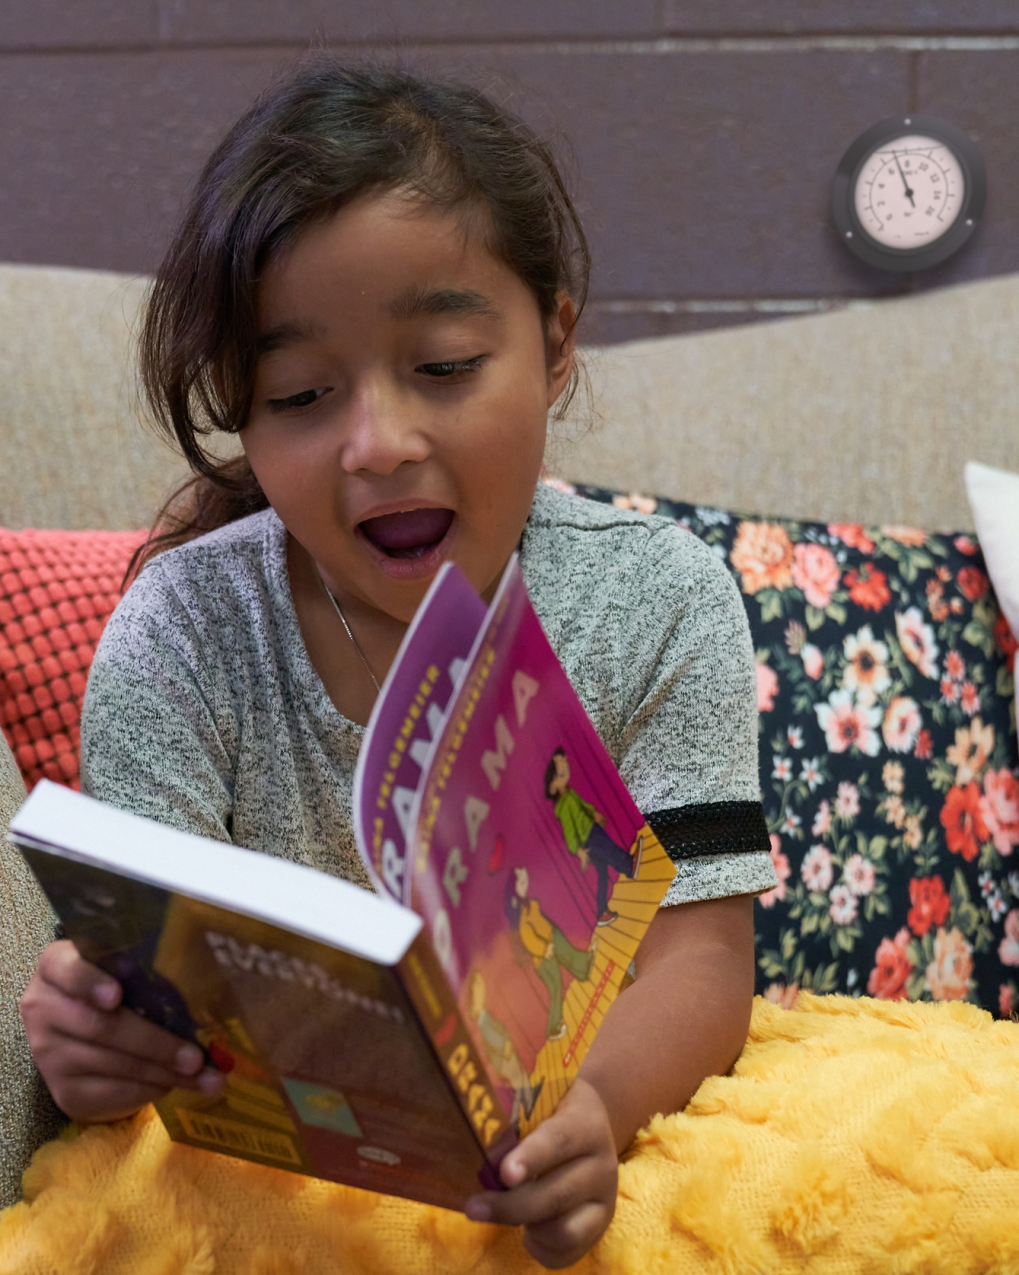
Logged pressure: 7,bar
